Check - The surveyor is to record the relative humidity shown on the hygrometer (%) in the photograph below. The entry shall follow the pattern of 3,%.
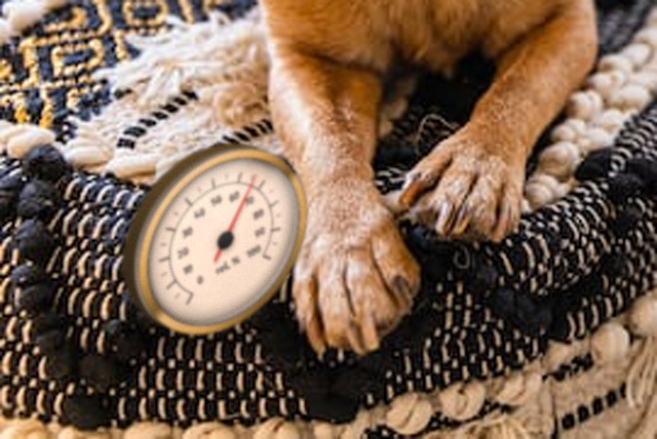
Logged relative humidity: 65,%
